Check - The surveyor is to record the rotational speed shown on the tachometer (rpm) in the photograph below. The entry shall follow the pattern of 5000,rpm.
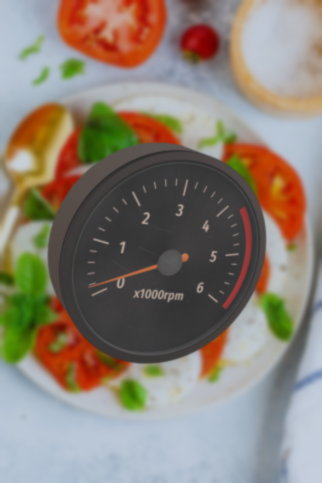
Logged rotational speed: 200,rpm
